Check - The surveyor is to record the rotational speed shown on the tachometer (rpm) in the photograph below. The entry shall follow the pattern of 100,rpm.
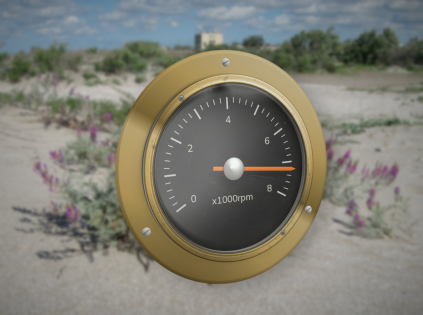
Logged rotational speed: 7200,rpm
